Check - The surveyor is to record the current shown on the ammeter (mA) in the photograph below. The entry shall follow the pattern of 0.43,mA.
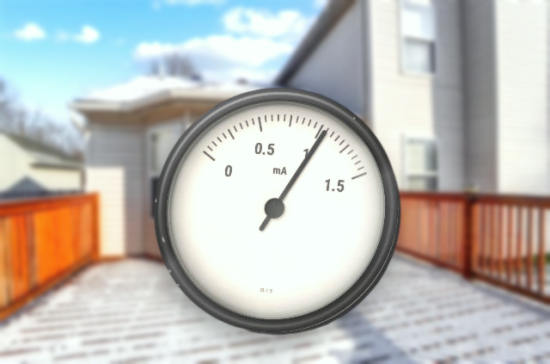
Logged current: 1.05,mA
